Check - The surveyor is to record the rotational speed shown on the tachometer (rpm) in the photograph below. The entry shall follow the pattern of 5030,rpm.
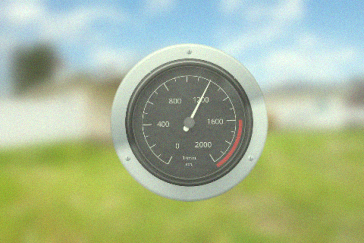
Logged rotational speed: 1200,rpm
